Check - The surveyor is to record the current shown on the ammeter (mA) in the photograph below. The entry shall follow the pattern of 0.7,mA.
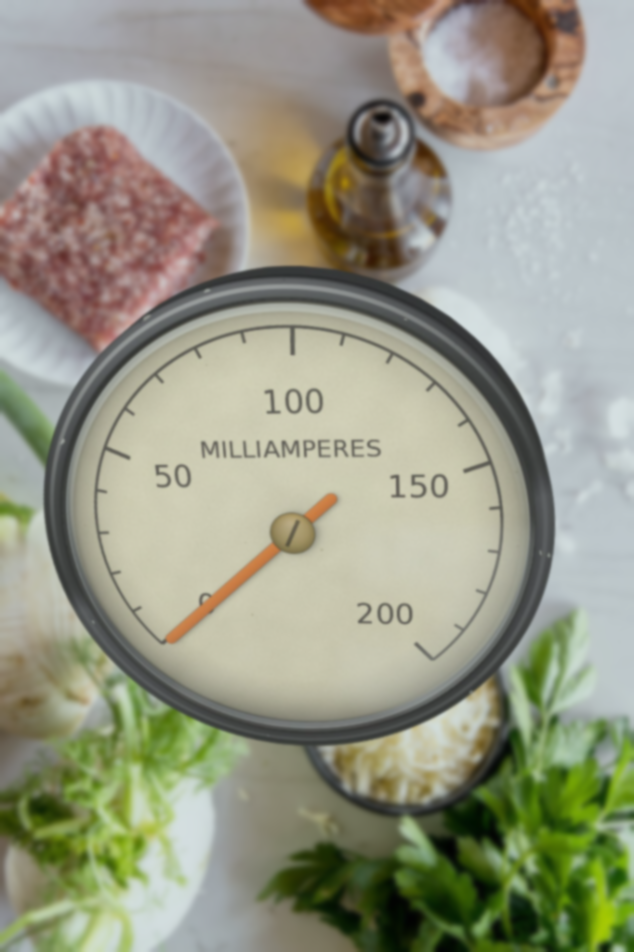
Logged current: 0,mA
